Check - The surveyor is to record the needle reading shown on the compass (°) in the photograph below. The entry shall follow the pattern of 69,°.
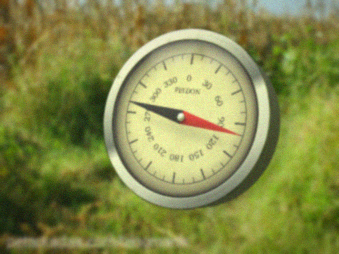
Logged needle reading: 100,°
